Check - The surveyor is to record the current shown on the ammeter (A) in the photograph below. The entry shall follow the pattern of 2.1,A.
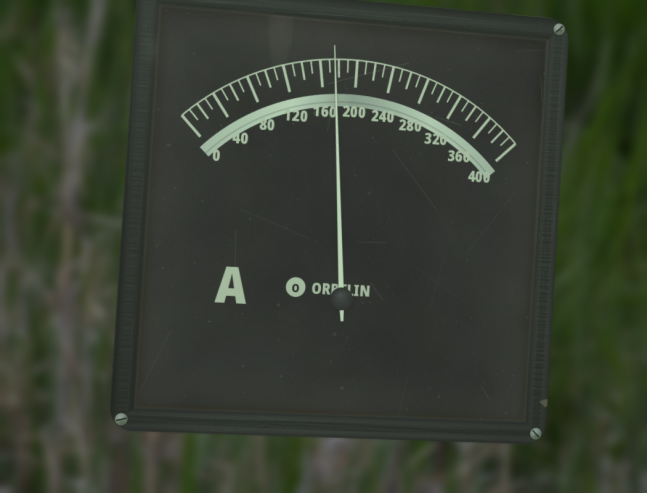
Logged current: 175,A
